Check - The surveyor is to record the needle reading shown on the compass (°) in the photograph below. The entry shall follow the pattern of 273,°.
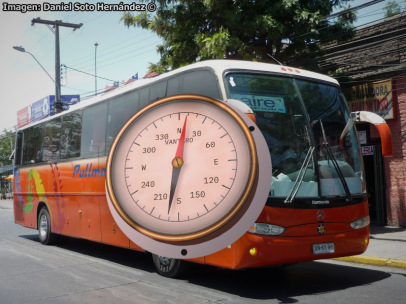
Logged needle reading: 10,°
